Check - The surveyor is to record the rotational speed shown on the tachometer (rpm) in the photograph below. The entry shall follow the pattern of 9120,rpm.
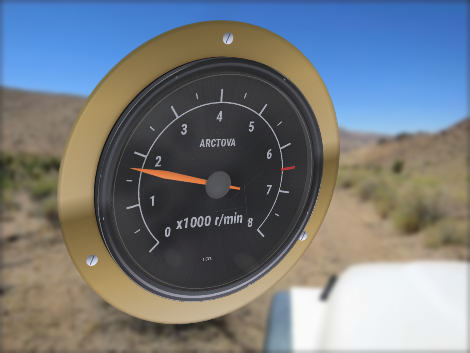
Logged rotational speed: 1750,rpm
